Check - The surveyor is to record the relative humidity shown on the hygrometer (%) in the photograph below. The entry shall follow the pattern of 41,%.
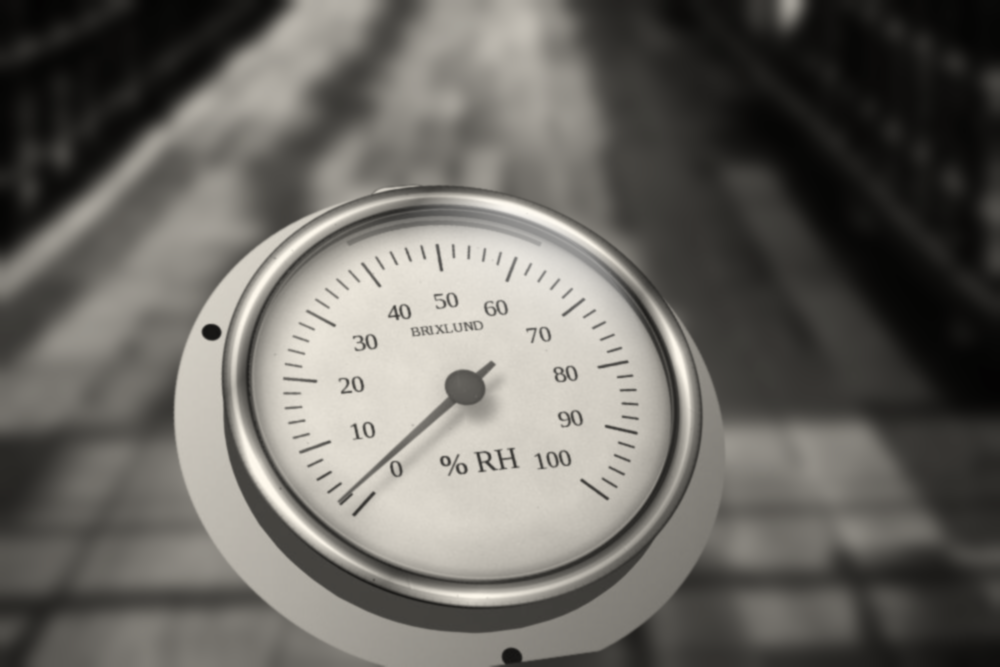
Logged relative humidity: 2,%
